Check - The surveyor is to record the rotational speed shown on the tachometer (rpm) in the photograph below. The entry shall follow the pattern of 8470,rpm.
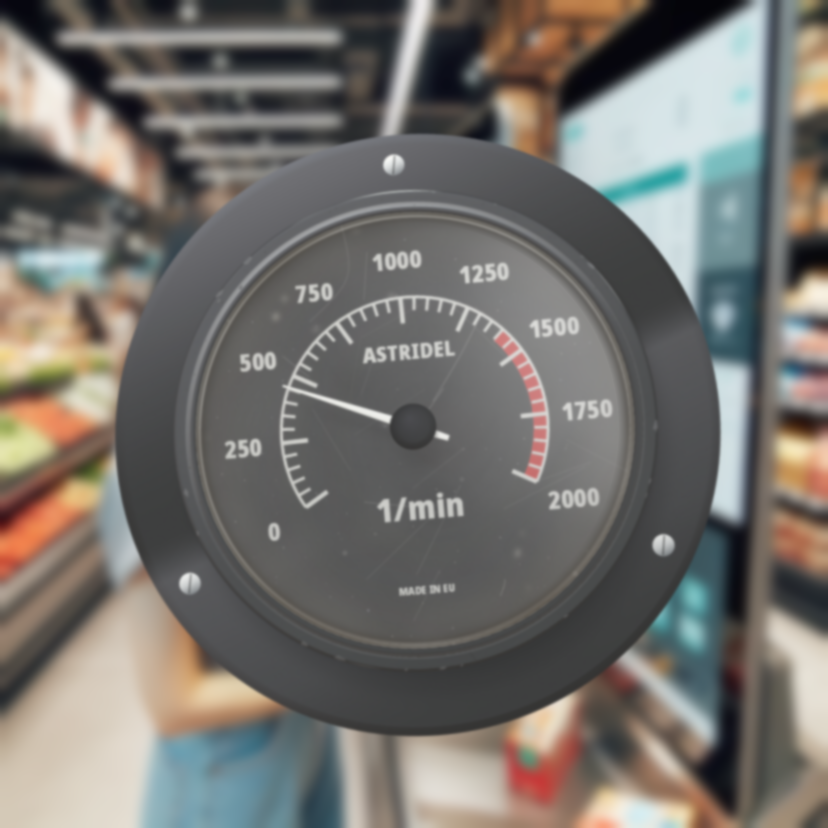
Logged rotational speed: 450,rpm
